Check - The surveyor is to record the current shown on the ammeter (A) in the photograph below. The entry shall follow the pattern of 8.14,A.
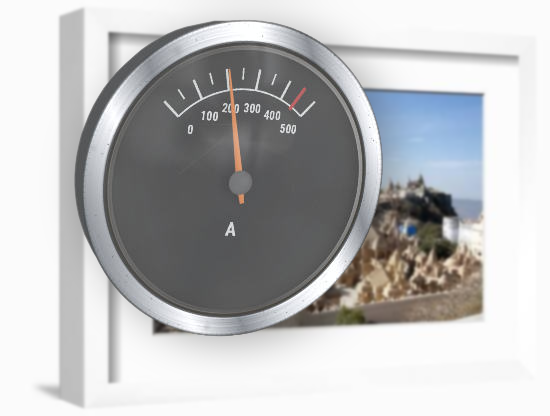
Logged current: 200,A
